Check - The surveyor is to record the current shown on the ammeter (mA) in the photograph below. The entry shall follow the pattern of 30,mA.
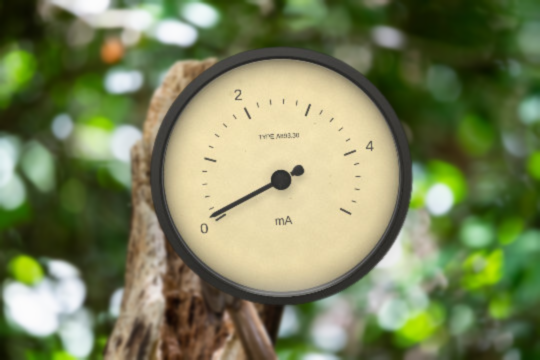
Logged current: 0.1,mA
